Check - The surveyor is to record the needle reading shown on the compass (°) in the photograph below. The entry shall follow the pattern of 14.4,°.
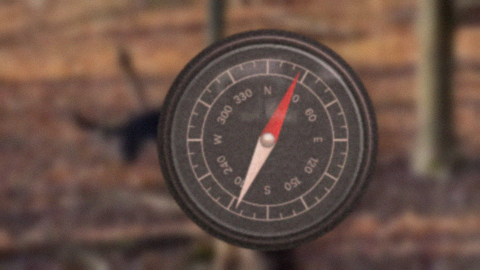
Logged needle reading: 25,°
